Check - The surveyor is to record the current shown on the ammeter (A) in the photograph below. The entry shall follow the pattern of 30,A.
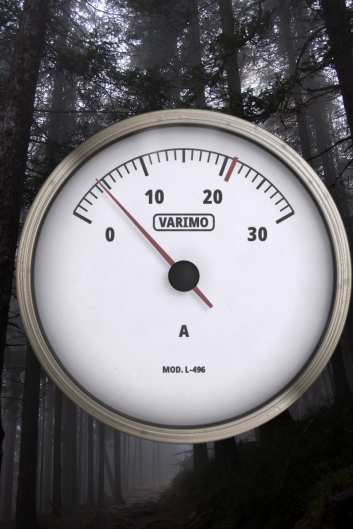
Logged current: 4.5,A
